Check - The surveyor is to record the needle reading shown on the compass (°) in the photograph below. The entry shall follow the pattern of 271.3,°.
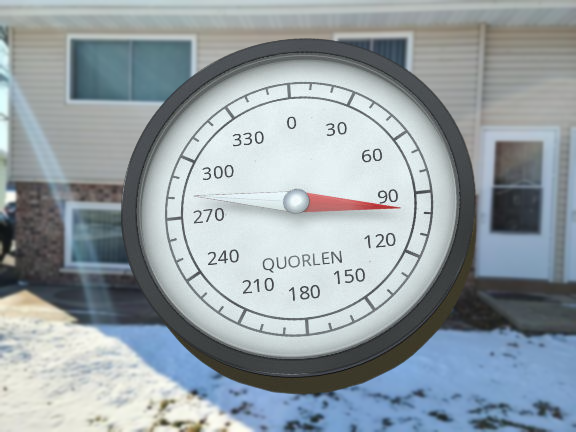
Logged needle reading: 100,°
